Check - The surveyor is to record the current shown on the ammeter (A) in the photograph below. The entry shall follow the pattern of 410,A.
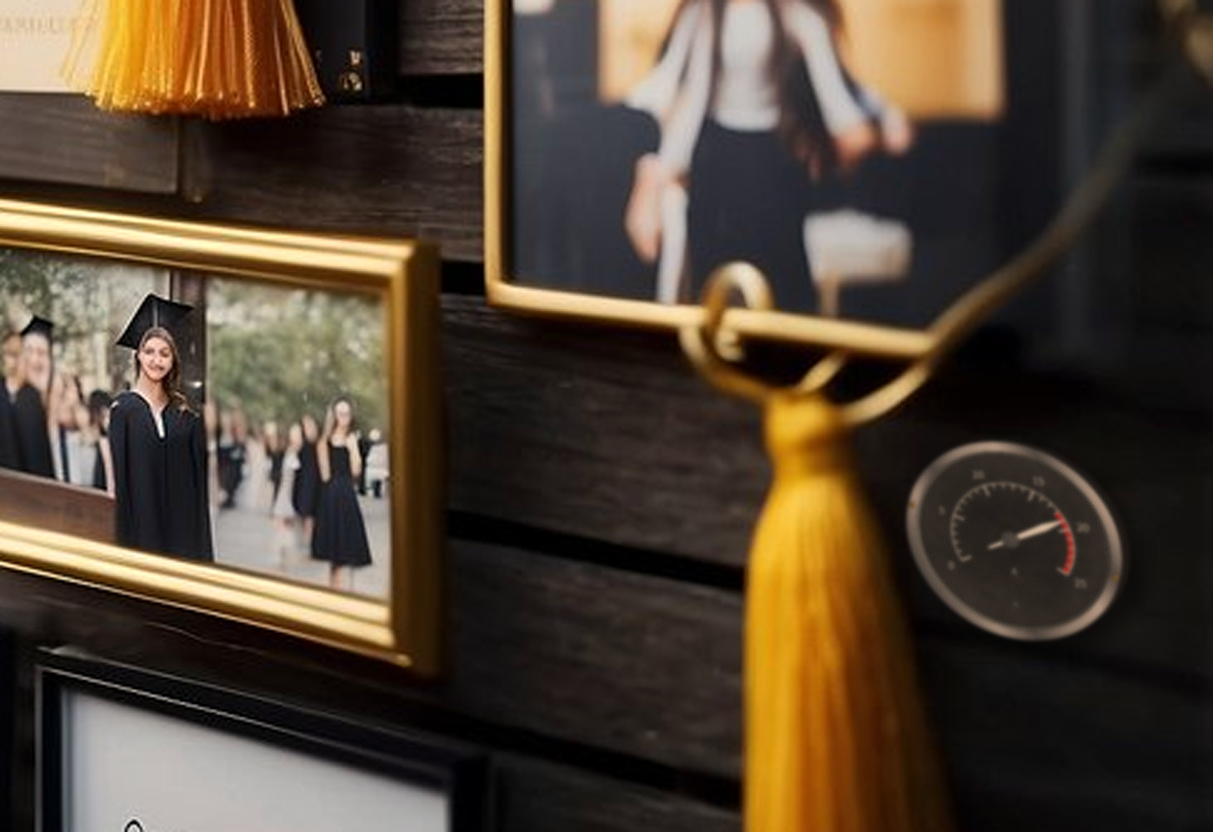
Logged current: 19,A
